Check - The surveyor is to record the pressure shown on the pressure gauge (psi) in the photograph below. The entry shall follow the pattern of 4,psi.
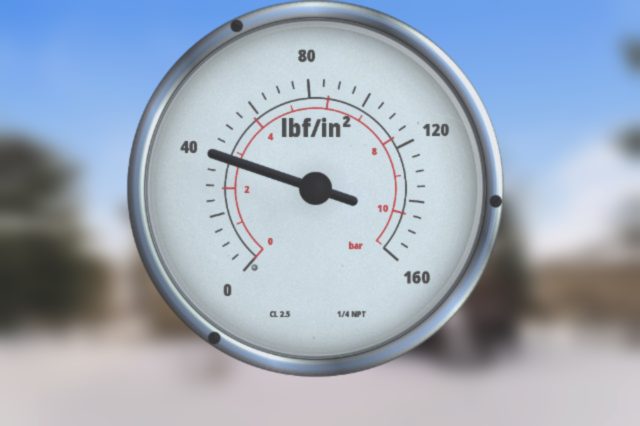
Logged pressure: 40,psi
